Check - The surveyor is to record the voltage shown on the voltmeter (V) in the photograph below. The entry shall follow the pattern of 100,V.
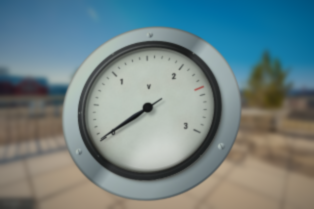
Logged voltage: 0,V
